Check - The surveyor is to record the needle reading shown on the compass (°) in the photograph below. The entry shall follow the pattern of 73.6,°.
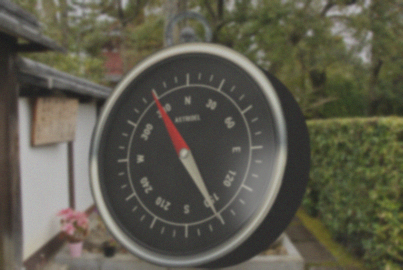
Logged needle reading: 330,°
